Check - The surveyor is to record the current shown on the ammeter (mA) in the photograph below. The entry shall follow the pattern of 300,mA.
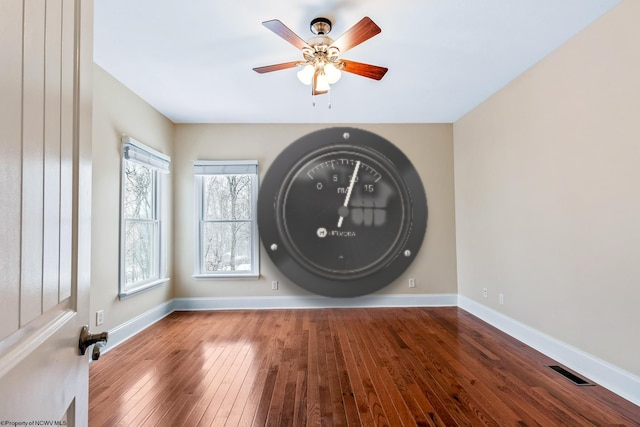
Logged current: 10,mA
